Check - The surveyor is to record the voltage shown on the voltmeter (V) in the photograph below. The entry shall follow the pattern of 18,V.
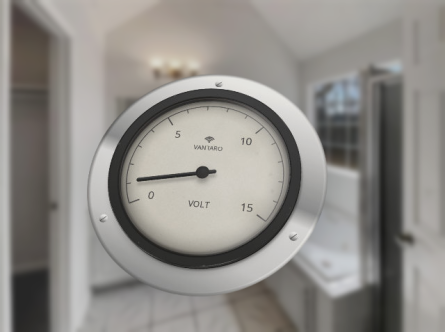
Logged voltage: 1,V
